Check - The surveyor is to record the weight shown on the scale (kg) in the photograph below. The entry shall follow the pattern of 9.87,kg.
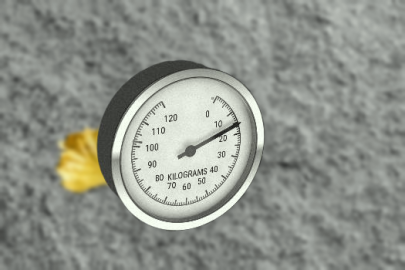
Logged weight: 15,kg
